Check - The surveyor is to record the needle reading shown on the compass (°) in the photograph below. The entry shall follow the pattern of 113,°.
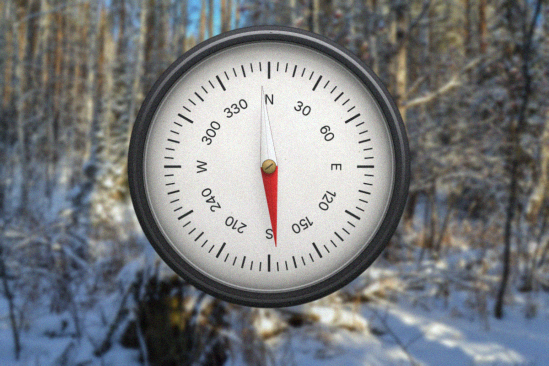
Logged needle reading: 175,°
